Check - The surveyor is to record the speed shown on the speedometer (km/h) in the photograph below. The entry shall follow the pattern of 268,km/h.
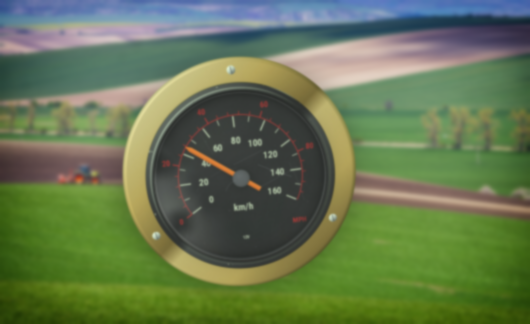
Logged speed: 45,km/h
